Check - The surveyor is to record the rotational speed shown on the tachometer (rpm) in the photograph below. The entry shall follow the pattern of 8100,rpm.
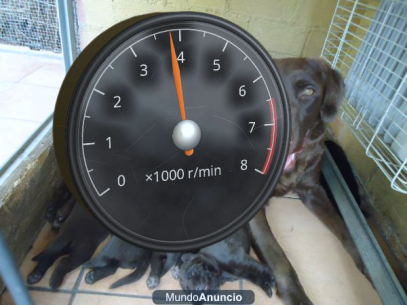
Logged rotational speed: 3750,rpm
